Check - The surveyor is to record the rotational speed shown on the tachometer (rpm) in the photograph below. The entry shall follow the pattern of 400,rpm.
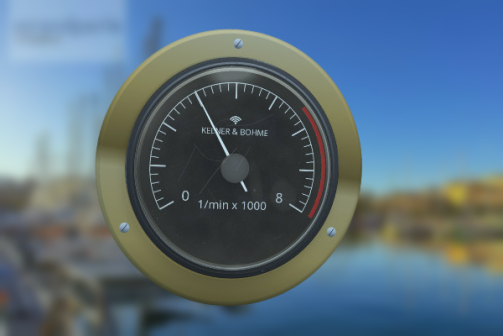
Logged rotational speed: 3000,rpm
